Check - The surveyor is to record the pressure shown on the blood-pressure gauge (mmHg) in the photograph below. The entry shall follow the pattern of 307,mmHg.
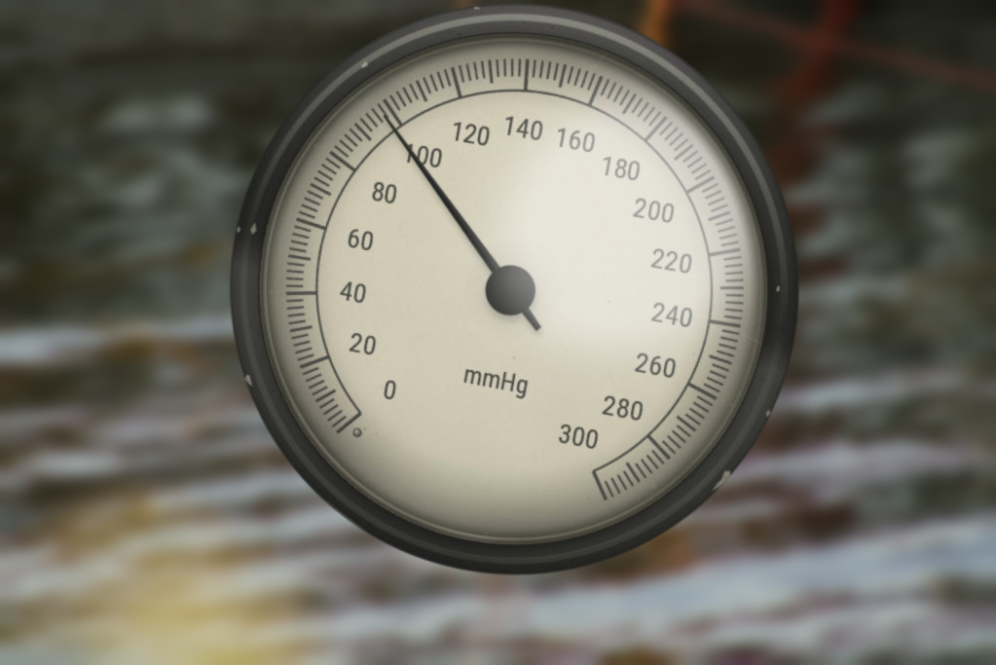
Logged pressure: 98,mmHg
